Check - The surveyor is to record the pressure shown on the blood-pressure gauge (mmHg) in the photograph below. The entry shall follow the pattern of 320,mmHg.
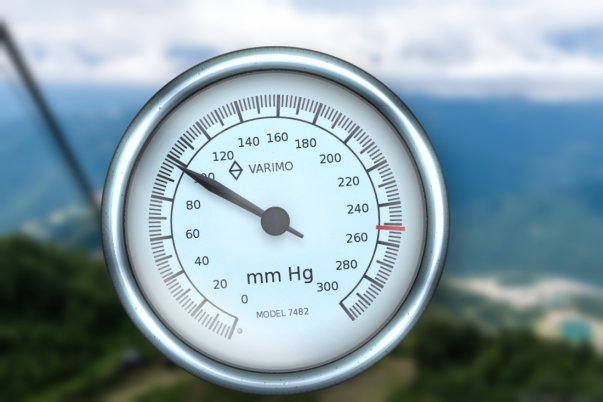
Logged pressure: 98,mmHg
